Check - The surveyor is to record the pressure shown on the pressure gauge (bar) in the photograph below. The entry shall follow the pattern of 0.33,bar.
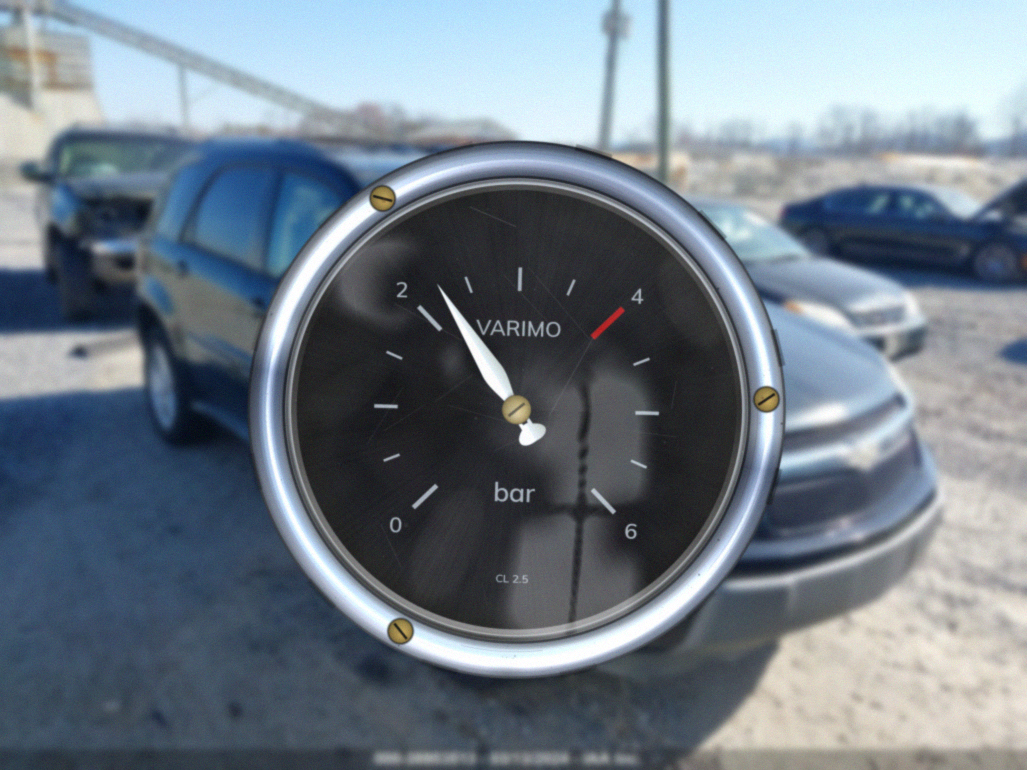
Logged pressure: 2.25,bar
